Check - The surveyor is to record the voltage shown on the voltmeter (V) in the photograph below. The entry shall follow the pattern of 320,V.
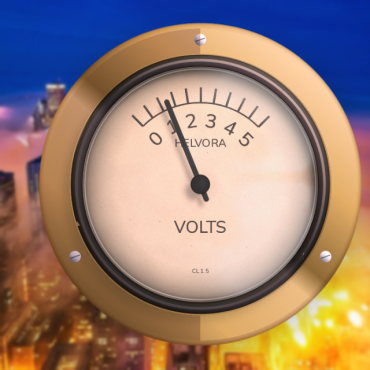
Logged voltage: 1.25,V
